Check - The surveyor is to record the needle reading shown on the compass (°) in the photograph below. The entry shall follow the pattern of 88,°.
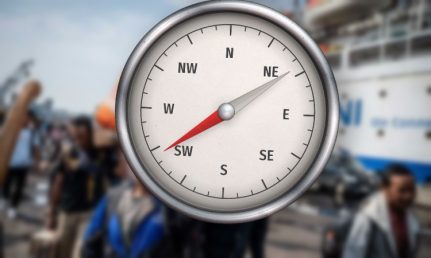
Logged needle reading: 235,°
